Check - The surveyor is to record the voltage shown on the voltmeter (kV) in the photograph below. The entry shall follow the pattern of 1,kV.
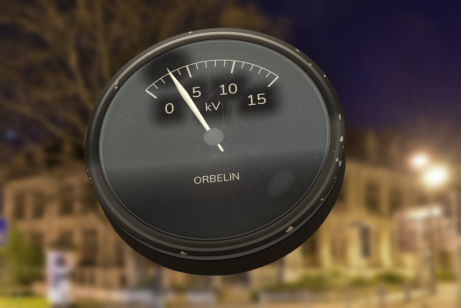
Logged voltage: 3,kV
